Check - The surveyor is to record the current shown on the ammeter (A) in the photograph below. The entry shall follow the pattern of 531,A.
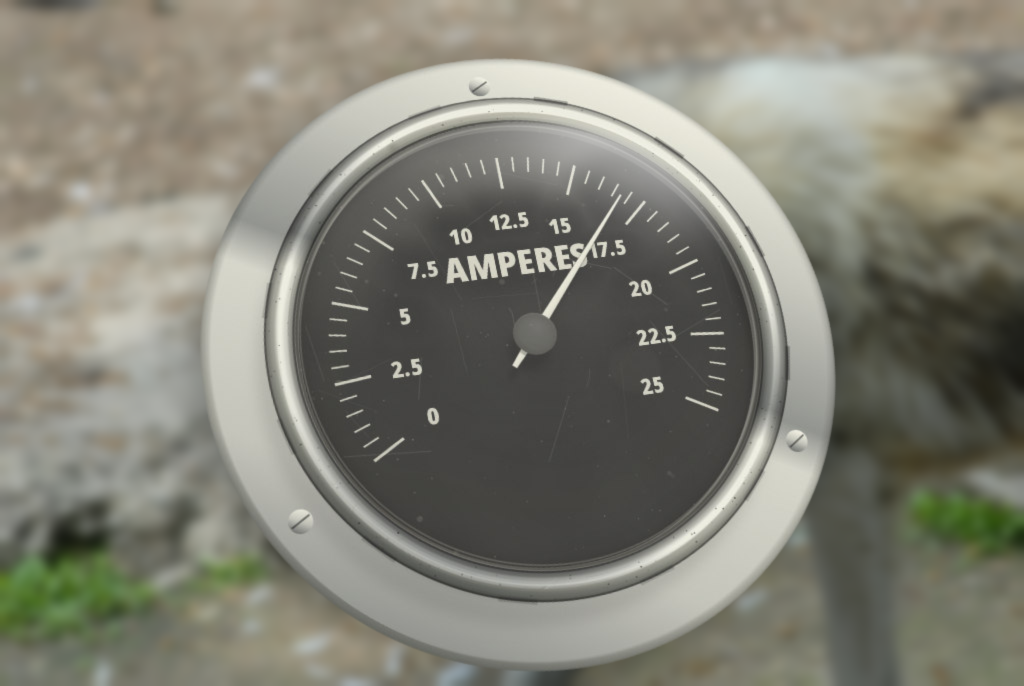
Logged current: 16.75,A
